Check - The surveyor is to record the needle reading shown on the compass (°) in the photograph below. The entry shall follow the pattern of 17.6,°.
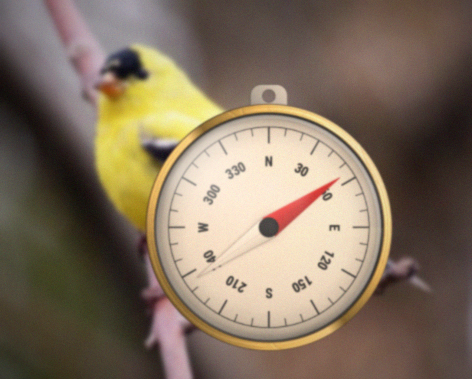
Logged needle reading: 55,°
